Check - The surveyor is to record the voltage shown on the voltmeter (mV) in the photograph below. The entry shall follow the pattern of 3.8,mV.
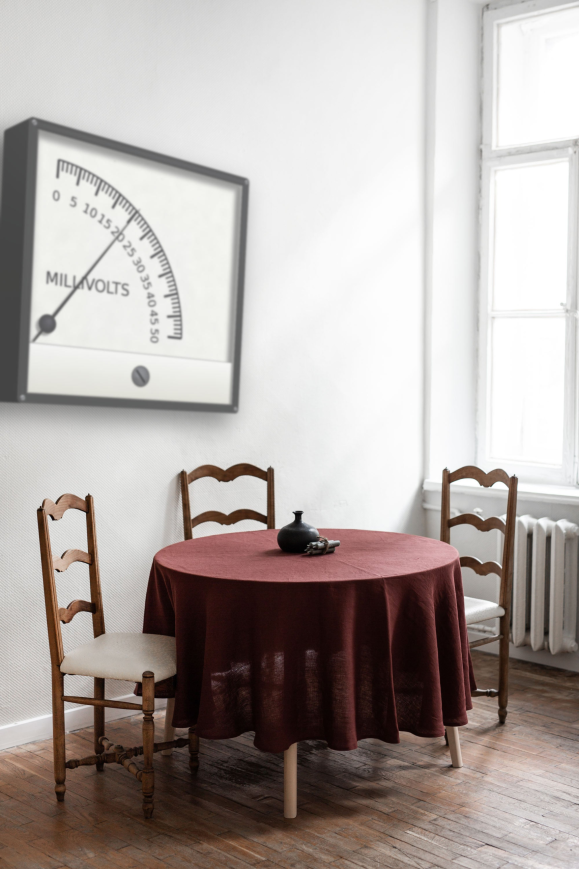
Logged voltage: 20,mV
